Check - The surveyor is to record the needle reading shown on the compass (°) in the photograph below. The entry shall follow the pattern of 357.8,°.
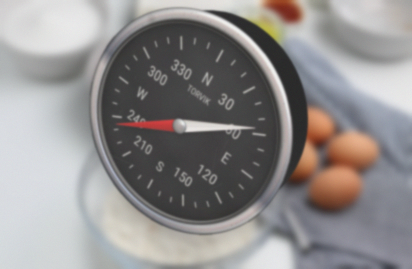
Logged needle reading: 235,°
